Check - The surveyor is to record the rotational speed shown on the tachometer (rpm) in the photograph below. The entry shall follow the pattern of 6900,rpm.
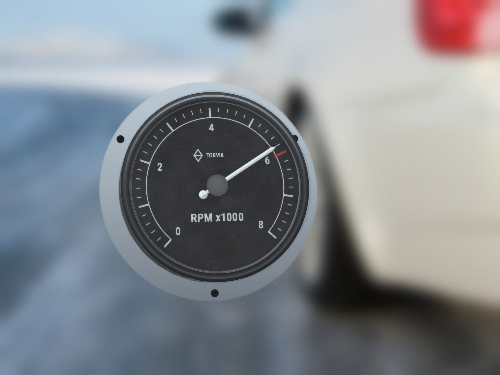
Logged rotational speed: 5800,rpm
